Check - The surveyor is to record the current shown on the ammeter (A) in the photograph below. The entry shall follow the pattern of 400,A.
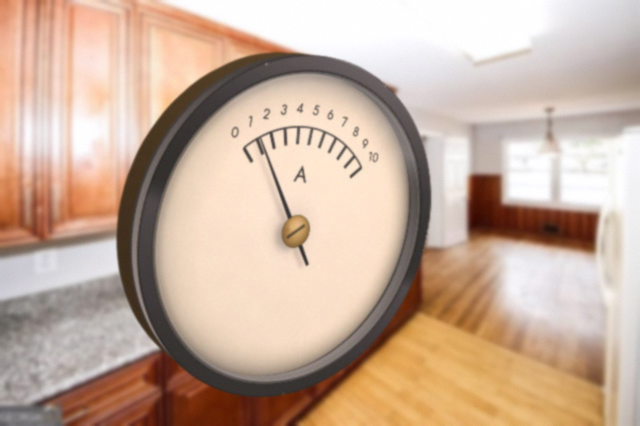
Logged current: 1,A
